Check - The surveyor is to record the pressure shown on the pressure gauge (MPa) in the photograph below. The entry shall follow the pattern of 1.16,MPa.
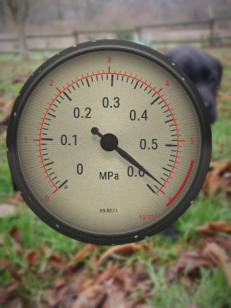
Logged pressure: 0.58,MPa
